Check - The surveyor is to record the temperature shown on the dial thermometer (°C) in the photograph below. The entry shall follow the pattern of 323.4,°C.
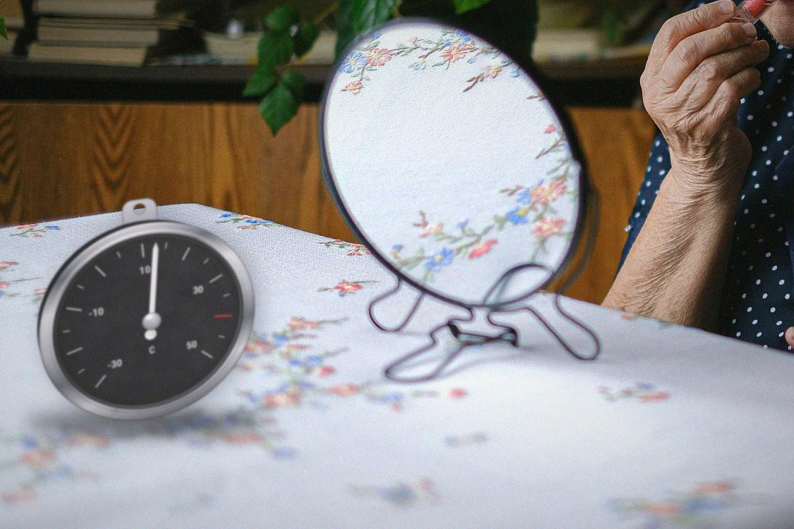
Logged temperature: 12.5,°C
